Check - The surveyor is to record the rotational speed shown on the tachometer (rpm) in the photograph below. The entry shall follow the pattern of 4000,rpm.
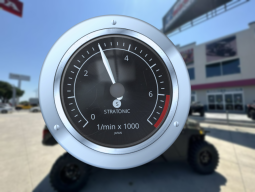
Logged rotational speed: 3000,rpm
